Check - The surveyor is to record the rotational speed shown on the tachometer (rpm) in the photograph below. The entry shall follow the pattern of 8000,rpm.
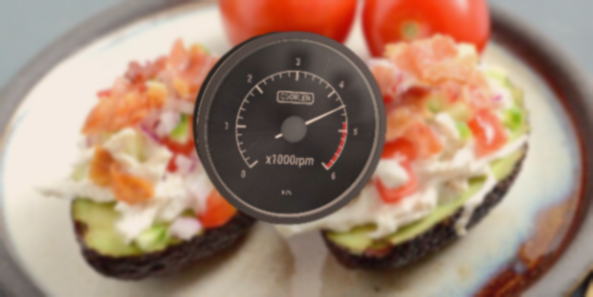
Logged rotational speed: 4400,rpm
